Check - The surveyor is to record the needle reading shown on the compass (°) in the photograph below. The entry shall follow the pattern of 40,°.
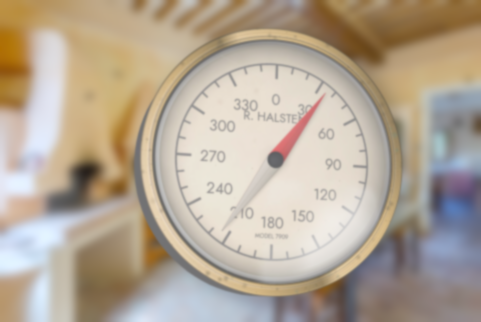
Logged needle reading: 35,°
